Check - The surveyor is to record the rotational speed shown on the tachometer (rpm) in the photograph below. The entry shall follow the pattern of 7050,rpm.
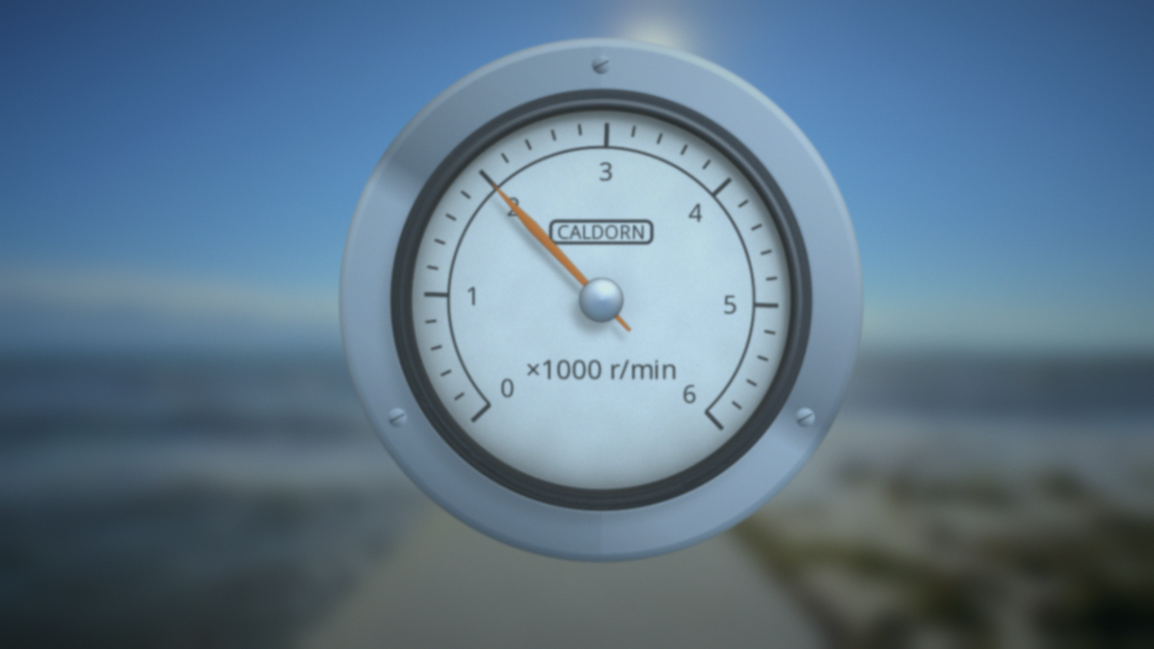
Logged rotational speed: 2000,rpm
